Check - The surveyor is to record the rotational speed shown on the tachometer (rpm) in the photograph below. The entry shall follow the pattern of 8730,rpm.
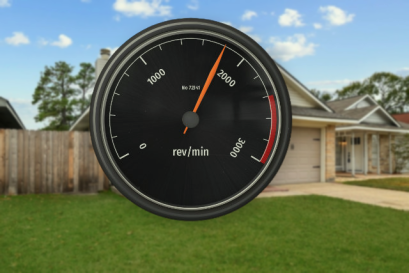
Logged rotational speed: 1800,rpm
